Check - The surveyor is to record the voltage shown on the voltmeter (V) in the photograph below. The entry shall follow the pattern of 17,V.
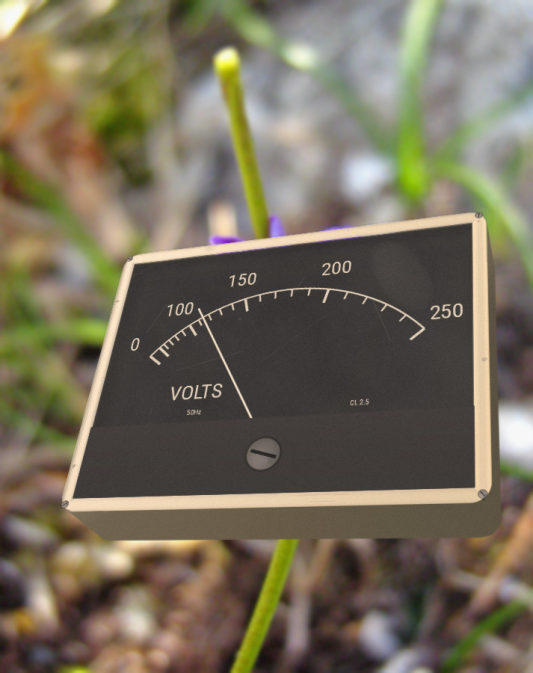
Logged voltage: 115,V
